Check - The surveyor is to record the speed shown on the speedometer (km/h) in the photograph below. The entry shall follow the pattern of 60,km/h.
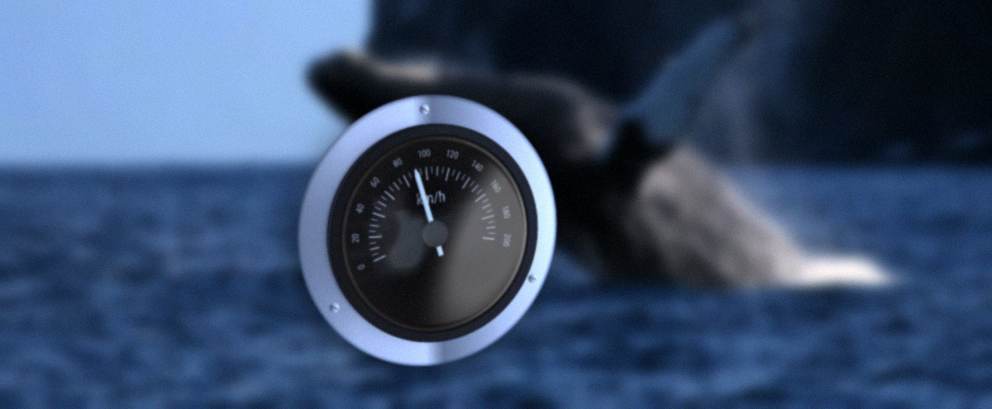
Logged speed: 90,km/h
